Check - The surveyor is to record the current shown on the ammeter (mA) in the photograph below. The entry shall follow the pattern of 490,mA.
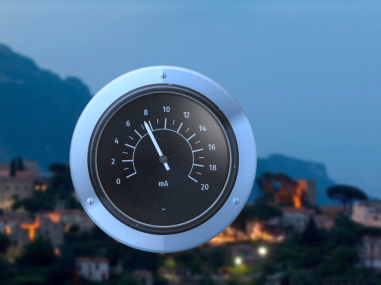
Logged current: 7.5,mA
